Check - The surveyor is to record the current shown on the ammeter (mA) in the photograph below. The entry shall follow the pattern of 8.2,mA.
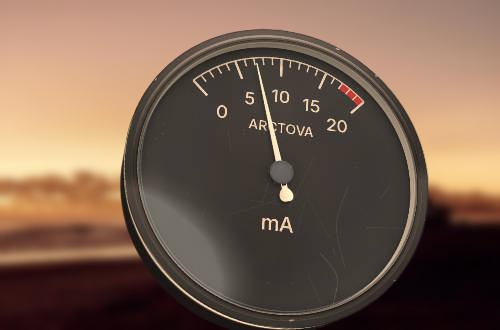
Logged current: 7,mA
